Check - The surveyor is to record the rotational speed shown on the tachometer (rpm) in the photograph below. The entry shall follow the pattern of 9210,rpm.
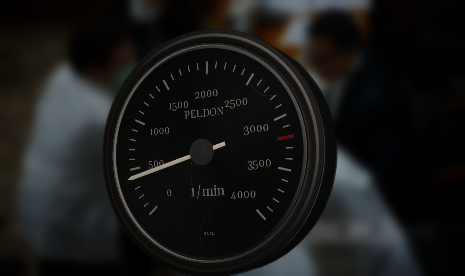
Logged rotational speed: 400,rpm
